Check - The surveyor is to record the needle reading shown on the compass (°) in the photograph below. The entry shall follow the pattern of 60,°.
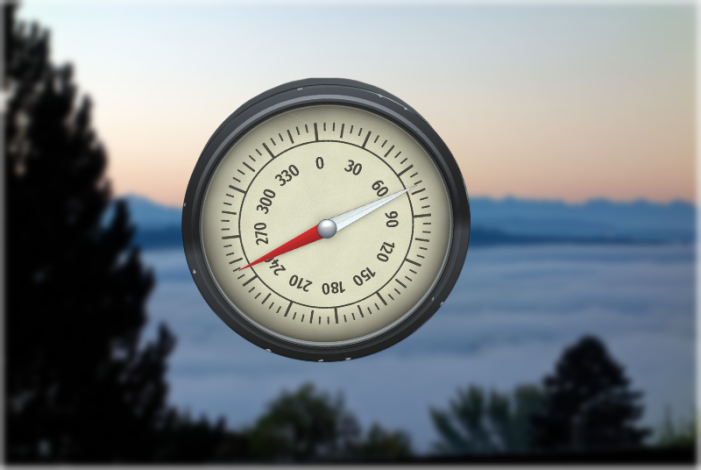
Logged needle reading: 250,°
